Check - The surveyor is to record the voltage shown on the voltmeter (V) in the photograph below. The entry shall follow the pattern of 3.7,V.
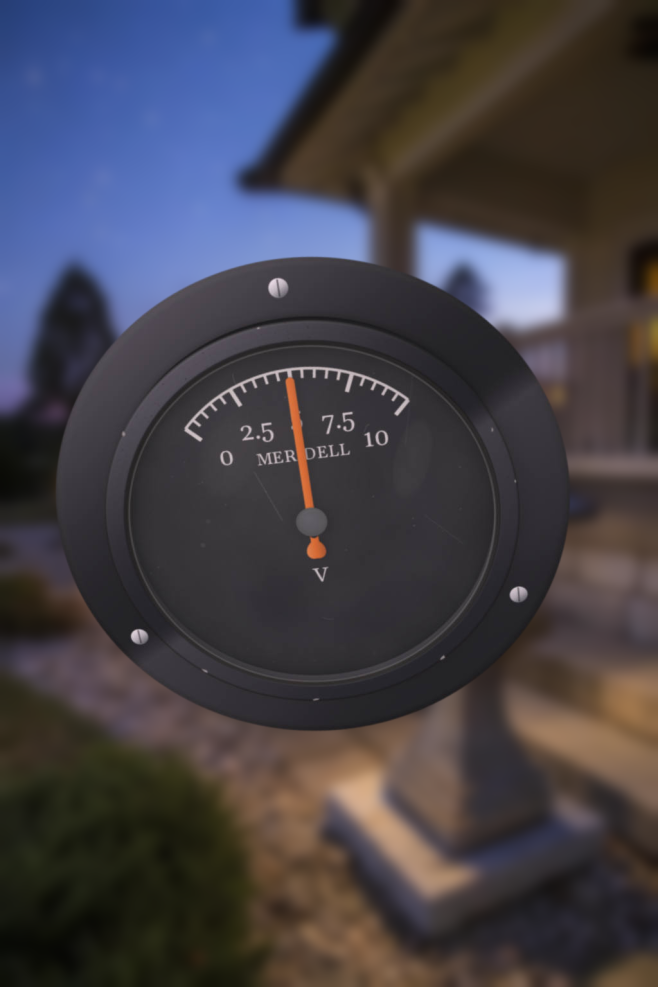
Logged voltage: 5,V
